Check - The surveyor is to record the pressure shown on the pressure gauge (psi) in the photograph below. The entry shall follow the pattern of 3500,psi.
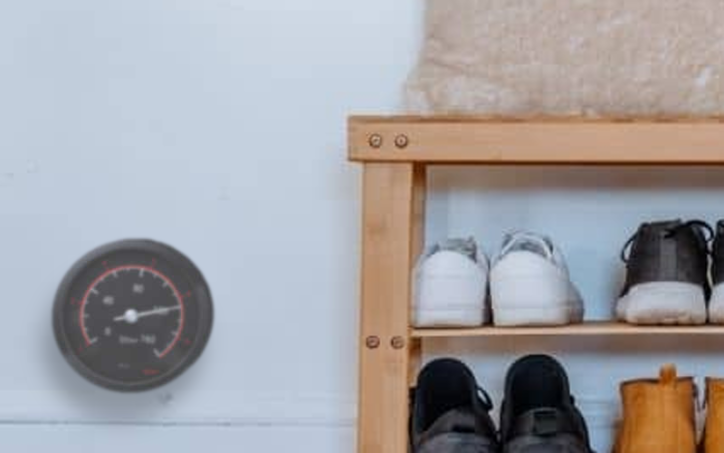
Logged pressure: 120,psi
